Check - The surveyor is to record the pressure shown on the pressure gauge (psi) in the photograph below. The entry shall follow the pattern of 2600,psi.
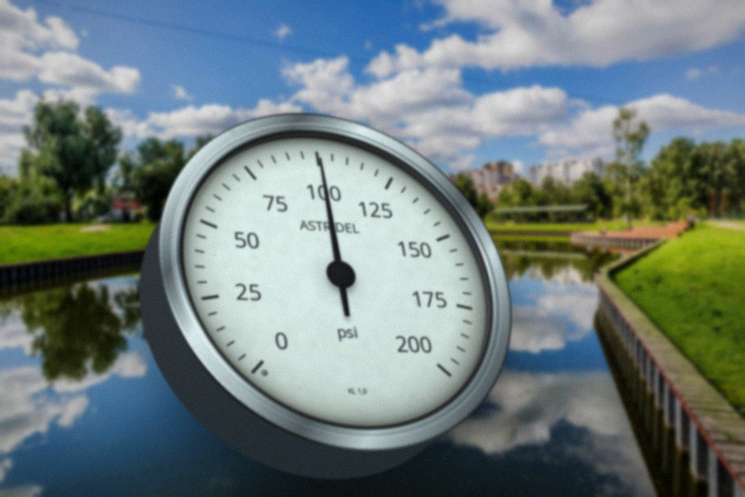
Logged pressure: 100,psi
